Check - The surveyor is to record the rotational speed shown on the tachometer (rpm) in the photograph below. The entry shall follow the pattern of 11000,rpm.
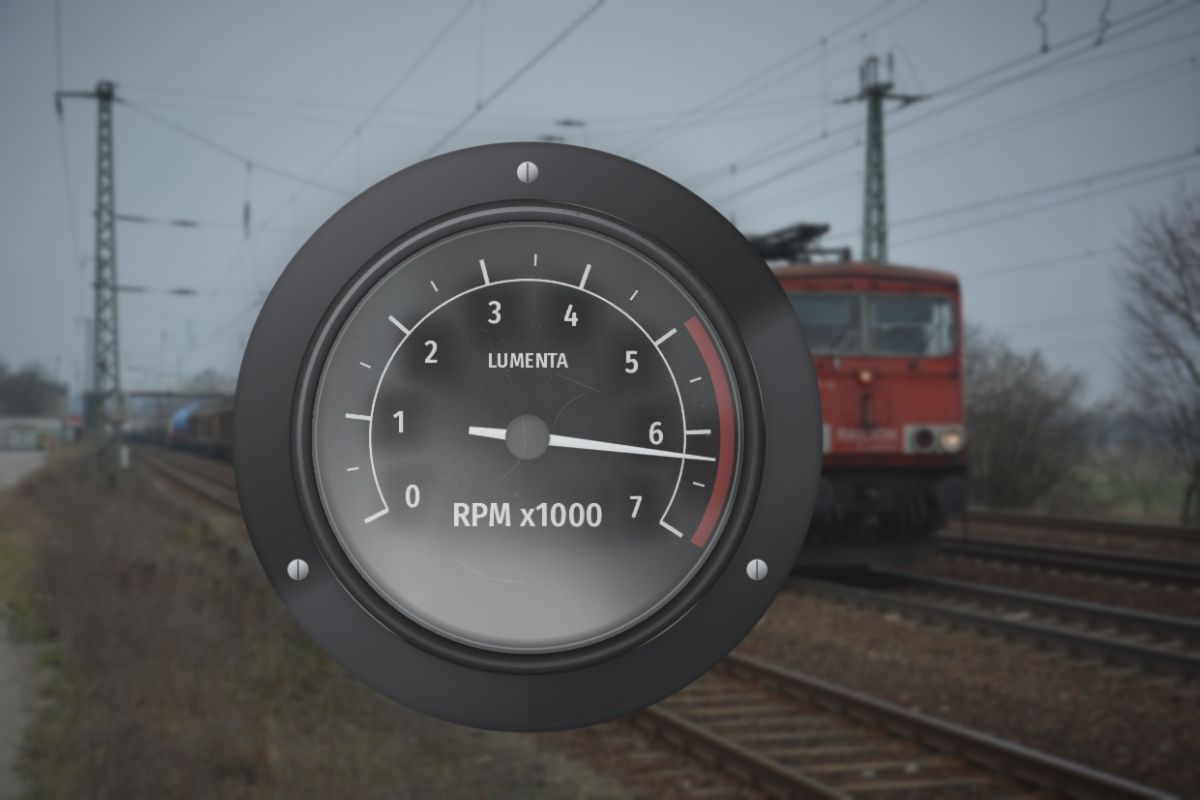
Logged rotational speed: 6250,rpm
